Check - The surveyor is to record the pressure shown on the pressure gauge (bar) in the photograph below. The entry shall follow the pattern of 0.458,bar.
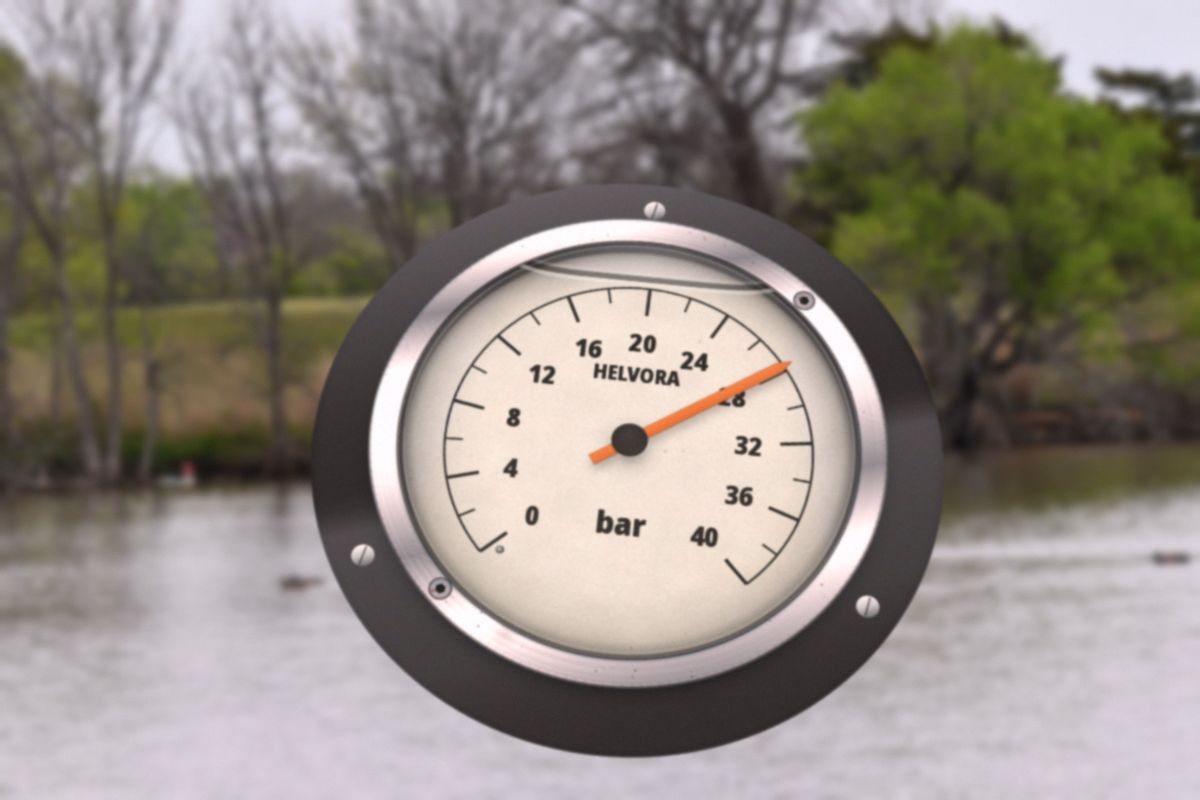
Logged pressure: 28,bar
